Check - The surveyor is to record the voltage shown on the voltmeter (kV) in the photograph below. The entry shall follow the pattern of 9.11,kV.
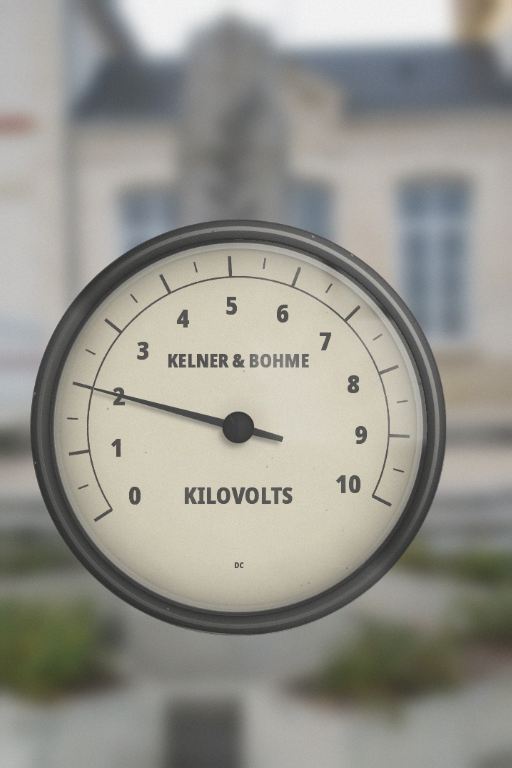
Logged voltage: 2,kV
